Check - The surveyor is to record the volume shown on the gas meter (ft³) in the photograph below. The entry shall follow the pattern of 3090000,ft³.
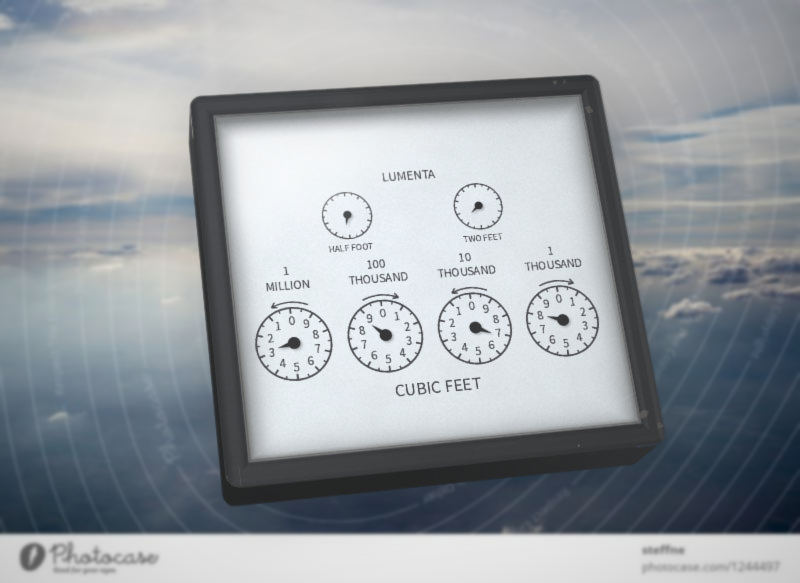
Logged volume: 286800,ft³
